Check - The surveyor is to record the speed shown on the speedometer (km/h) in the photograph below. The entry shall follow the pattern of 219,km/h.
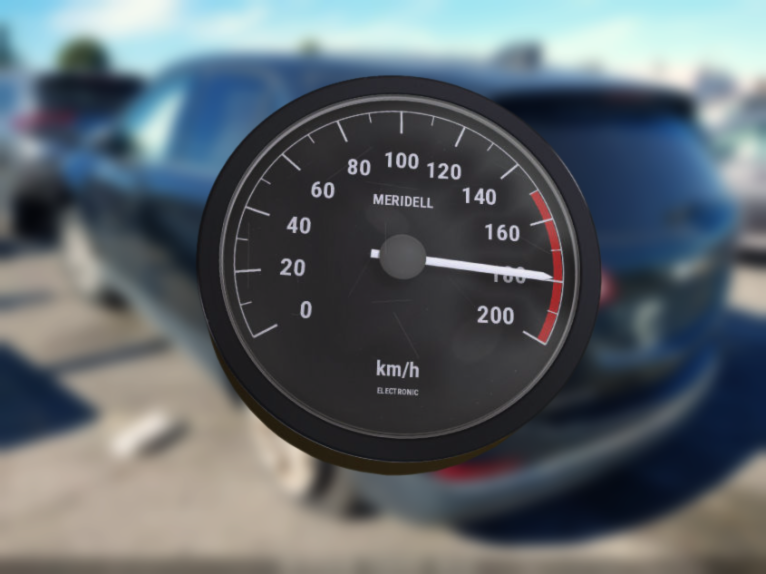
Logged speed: 180,km/h
